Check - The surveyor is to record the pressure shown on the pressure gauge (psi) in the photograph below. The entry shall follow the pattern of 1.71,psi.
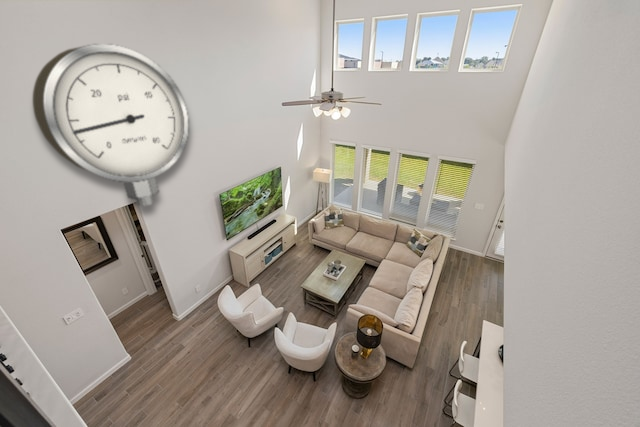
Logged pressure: 7.5,psi
